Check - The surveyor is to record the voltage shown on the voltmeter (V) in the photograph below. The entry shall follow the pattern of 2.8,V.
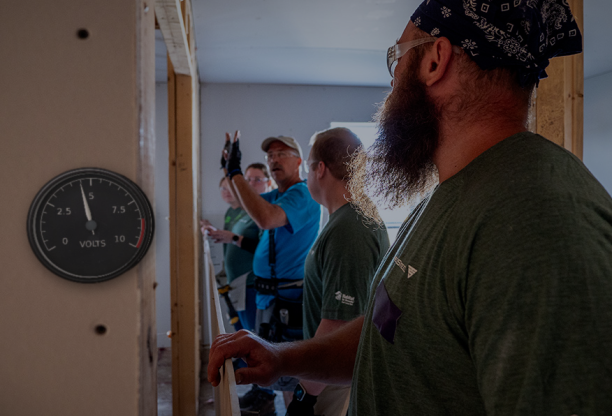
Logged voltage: 4.5,V
